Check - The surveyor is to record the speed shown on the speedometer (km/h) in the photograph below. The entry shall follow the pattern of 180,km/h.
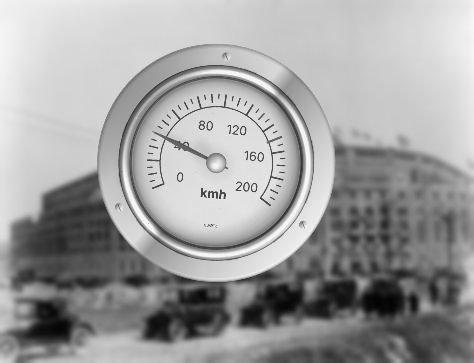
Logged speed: 40,km/h
